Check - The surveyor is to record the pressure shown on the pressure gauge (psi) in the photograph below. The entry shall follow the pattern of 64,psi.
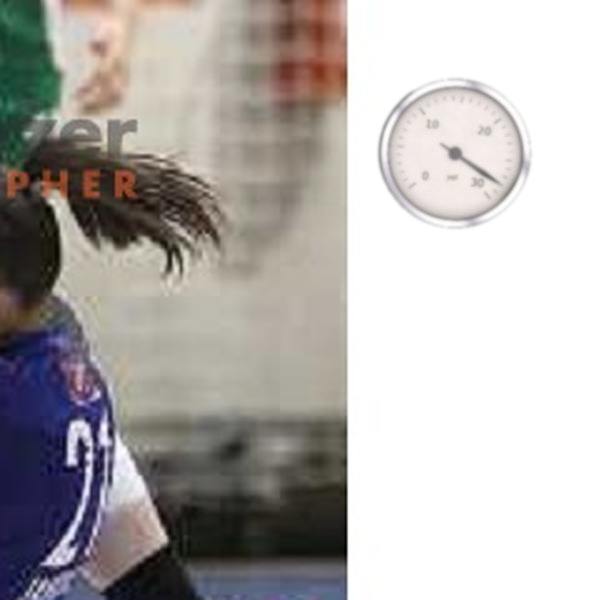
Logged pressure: 28,psi
